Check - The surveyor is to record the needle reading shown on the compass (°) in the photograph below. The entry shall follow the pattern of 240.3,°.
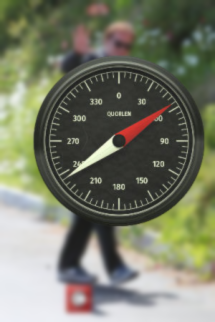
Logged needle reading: 55,°
